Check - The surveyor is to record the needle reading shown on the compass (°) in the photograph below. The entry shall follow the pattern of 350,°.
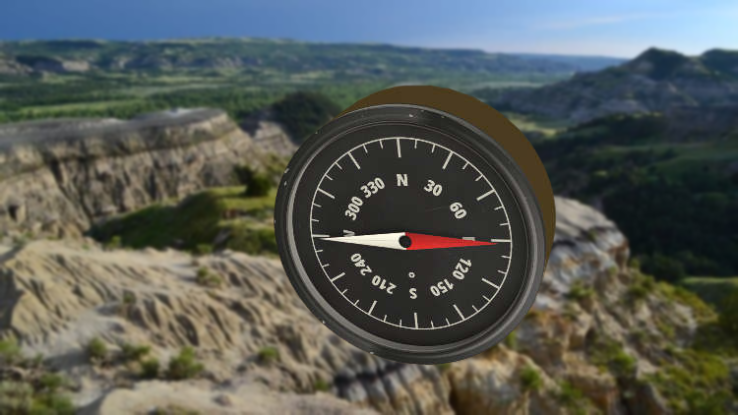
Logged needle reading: 90,°
